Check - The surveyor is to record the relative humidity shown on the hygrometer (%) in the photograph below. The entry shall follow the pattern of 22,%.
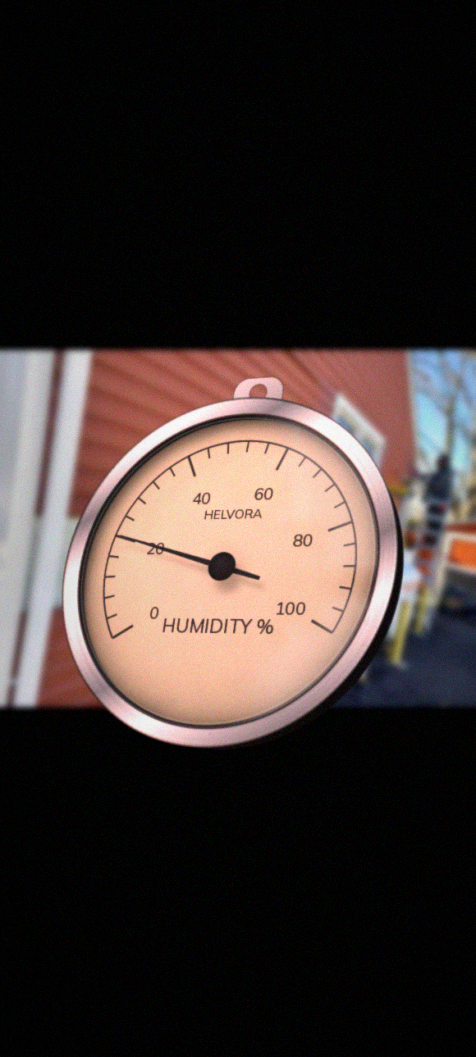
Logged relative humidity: 20,%
